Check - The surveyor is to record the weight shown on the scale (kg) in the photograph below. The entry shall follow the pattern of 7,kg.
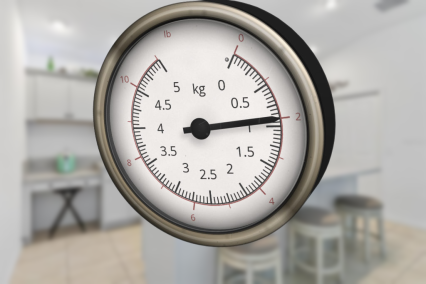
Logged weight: 0.9,kg
